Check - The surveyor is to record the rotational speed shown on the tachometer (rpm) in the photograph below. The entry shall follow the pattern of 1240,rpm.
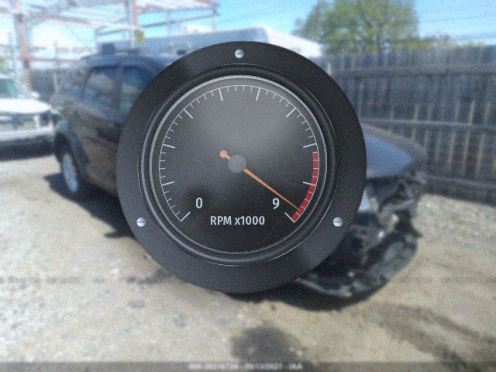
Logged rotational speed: 8700,rpm
